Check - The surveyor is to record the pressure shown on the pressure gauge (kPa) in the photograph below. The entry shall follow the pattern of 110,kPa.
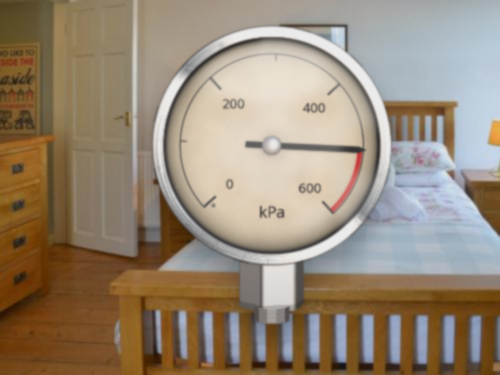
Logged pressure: 500,kPa
